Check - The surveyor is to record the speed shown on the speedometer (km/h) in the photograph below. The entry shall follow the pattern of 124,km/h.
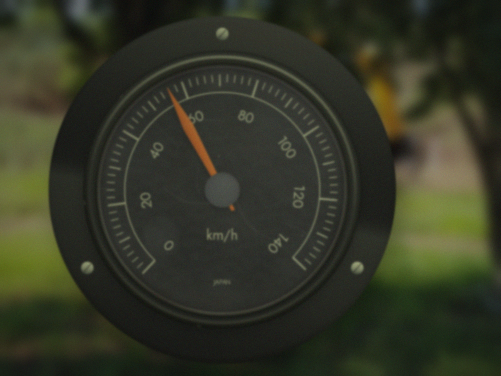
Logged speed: 56,km/h
